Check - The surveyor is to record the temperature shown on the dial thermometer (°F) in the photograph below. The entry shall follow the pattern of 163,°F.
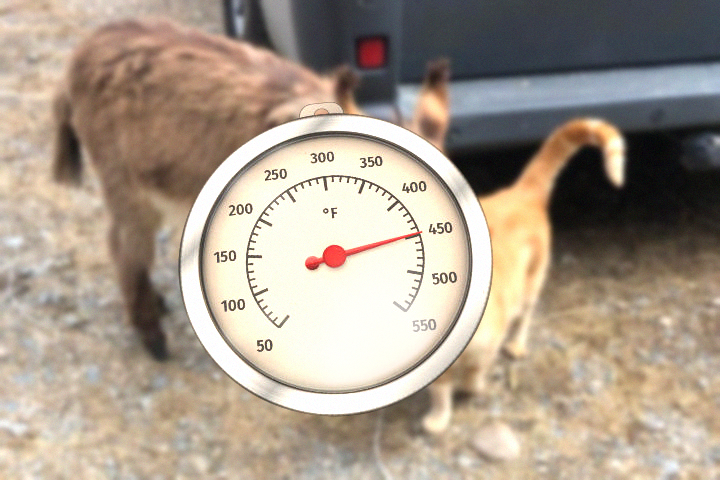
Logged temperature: 450,°F
